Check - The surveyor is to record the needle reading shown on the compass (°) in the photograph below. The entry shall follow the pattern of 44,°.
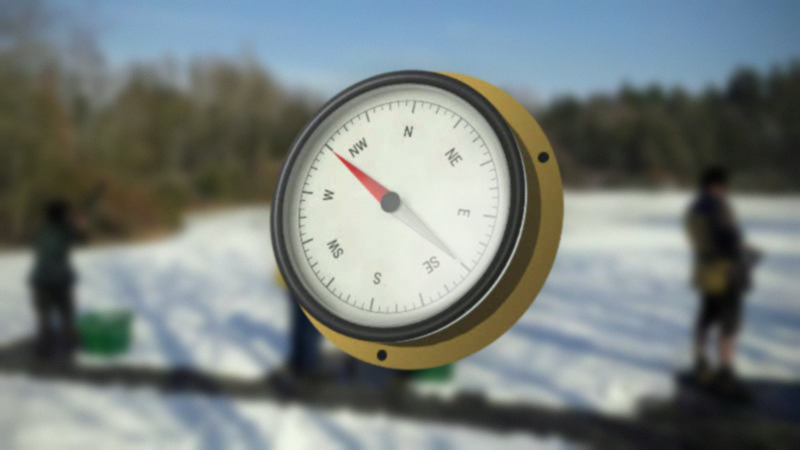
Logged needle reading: 300,°
